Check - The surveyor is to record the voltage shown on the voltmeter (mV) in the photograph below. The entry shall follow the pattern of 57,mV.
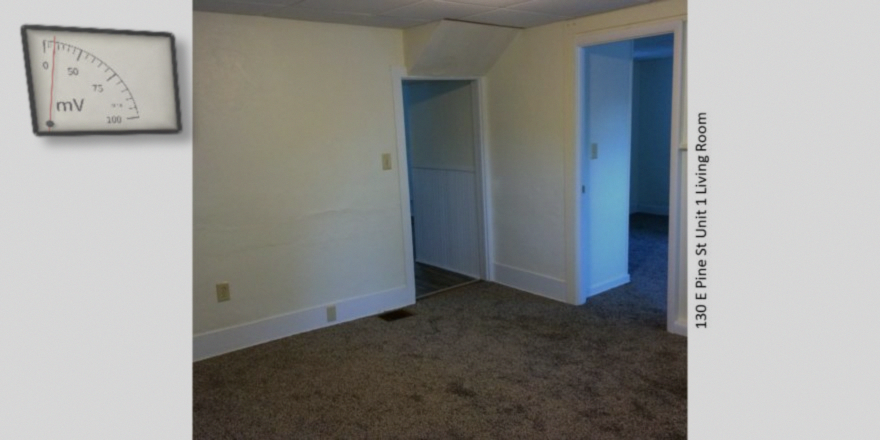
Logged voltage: 25,mV
